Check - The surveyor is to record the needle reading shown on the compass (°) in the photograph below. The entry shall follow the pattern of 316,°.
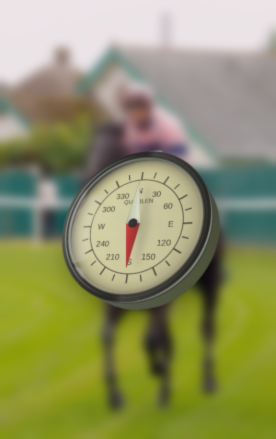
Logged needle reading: 180,°
